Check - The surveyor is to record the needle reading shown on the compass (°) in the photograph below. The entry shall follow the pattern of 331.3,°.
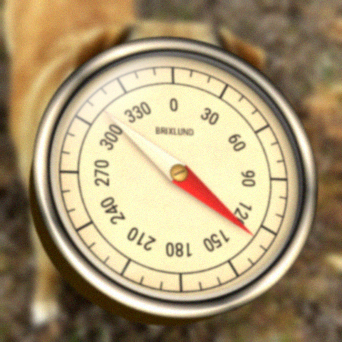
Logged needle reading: 130,°
